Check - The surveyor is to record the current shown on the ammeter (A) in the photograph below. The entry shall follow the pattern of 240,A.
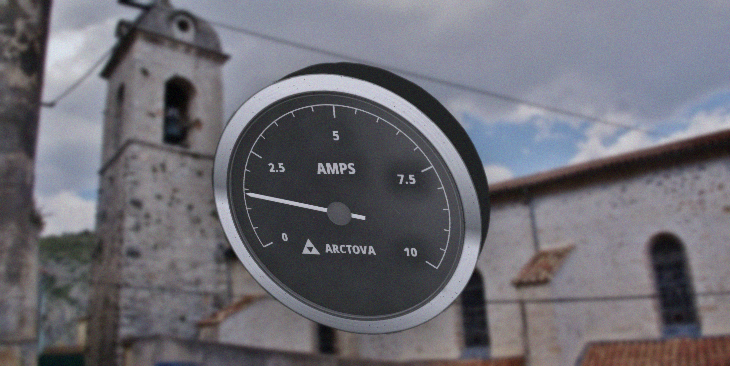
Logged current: 1.5,A
